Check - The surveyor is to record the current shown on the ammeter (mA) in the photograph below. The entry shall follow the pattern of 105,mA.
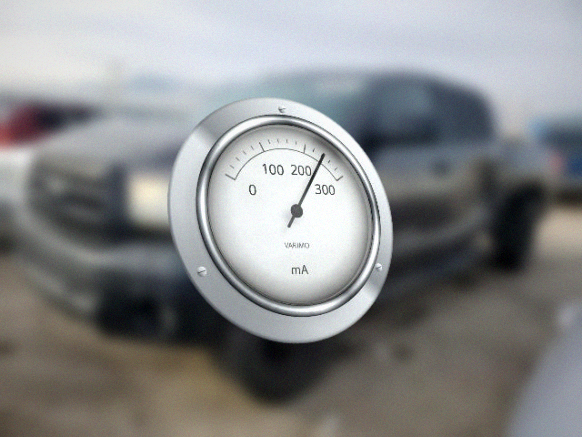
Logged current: 240,mA
